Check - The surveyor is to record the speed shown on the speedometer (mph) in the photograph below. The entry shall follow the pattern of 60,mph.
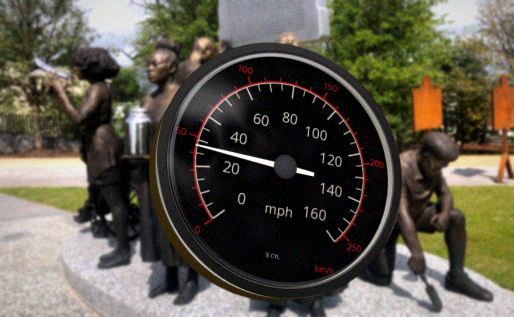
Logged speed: 27.5,mph
